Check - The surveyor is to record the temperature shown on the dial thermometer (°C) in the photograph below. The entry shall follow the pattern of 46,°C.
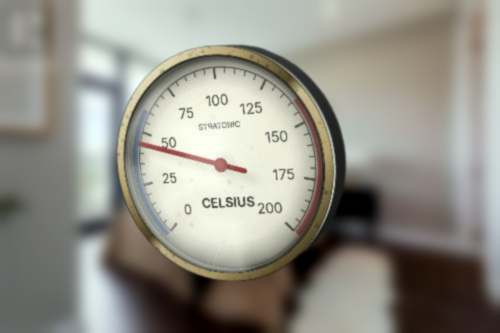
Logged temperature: 45,°C
